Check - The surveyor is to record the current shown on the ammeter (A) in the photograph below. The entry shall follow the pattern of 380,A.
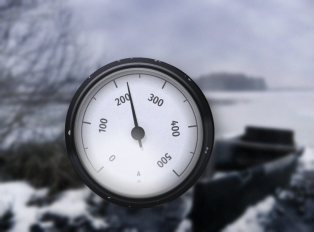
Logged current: 225,A
